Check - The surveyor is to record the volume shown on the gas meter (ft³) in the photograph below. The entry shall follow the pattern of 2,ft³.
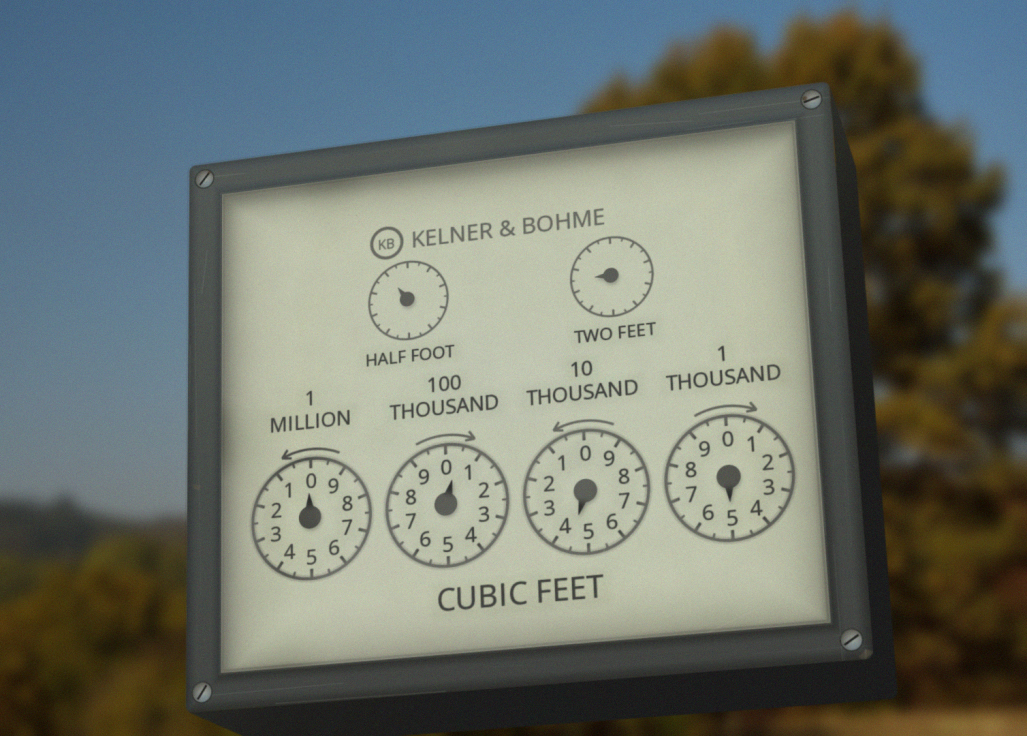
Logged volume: 4500,ft³
